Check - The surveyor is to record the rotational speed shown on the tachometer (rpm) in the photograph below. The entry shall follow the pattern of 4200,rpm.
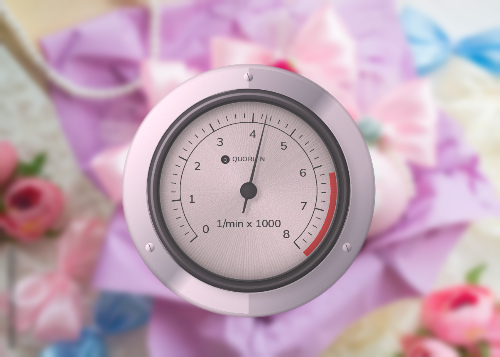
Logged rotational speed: 4300,rpm
